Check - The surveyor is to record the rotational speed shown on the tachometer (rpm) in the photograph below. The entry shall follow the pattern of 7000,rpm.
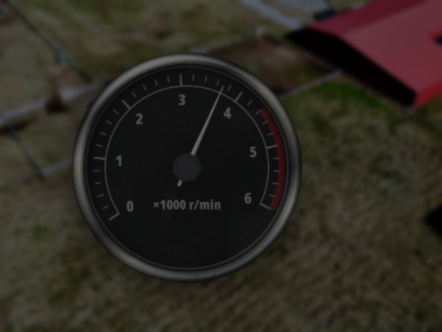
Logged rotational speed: 3700,rpm
